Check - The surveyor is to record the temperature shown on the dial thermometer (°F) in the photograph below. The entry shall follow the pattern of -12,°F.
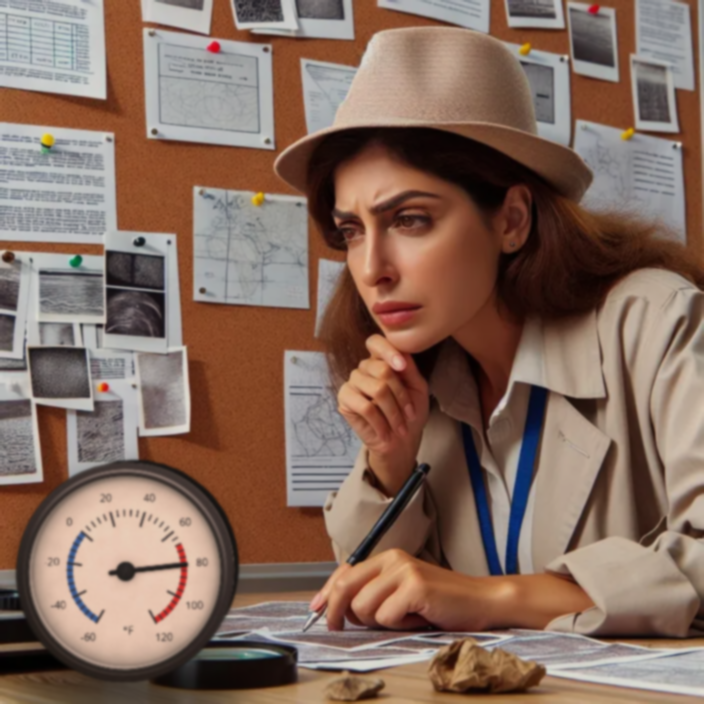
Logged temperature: 80,°F
